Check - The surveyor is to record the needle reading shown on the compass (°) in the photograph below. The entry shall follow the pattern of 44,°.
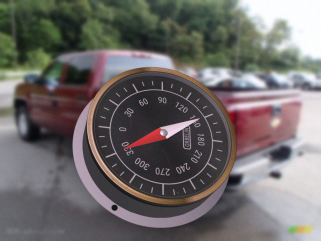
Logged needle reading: 330,°
